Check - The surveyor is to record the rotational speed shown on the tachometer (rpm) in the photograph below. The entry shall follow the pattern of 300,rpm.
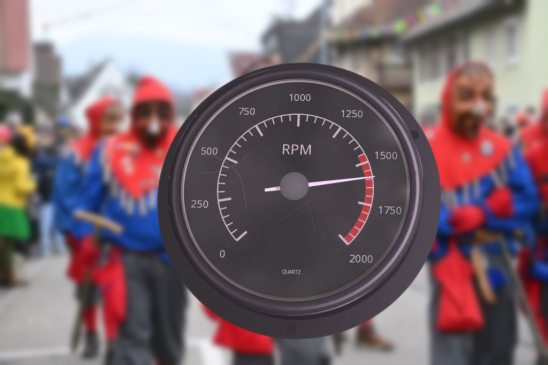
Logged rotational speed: 1600,rpm
